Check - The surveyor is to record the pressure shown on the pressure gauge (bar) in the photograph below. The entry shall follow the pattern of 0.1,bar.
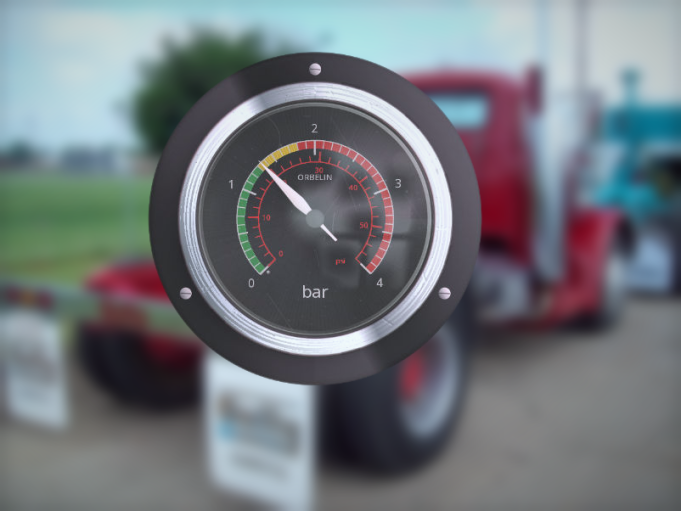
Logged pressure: 1.35,bar
